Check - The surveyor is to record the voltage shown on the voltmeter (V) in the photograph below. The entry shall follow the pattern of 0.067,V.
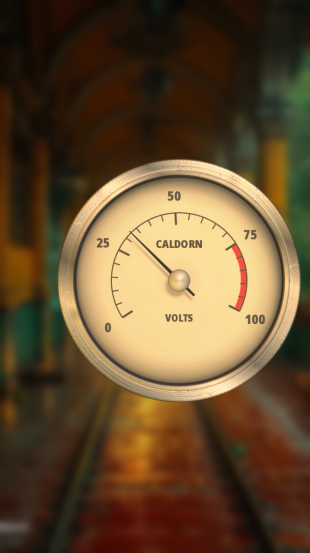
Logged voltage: 32.5,V
